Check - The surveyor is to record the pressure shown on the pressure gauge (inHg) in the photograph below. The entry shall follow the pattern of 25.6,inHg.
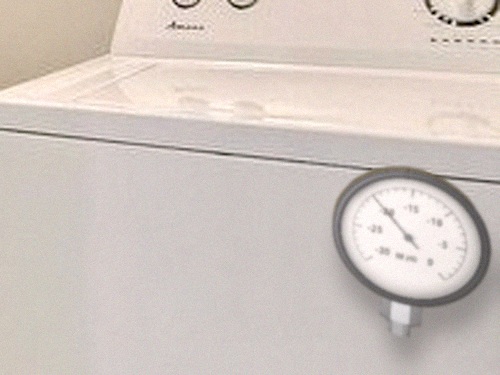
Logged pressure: -20,inHg
